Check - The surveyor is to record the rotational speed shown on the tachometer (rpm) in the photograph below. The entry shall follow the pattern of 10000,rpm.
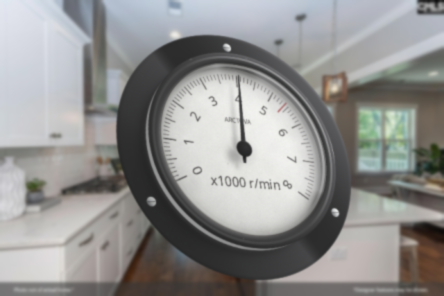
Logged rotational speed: 4000,rpm
